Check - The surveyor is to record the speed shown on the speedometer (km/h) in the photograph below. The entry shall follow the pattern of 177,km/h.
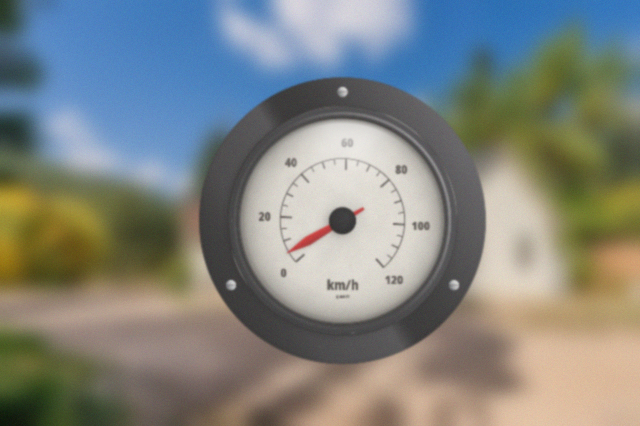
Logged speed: 5,km/h
